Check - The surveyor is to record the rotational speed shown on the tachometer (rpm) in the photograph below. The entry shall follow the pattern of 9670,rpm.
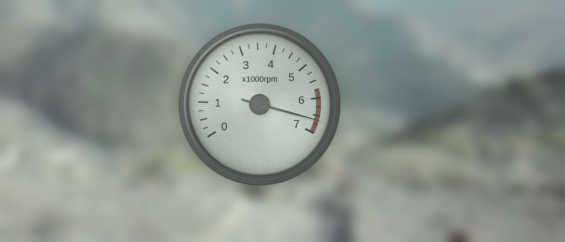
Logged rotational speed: 6625,rpm
